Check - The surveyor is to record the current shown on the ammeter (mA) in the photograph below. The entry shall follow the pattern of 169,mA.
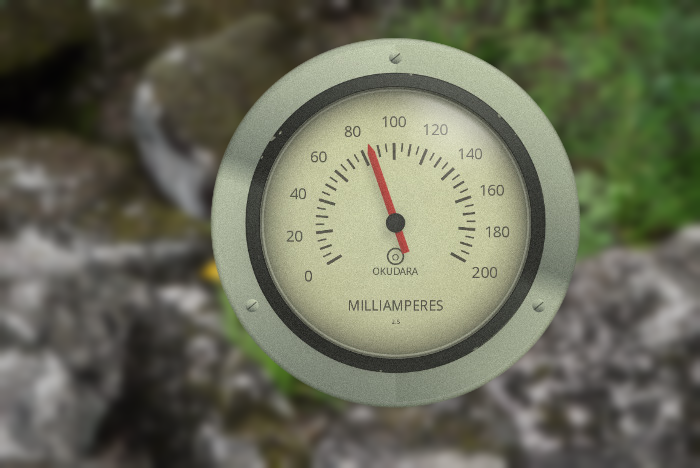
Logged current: 85,mA
